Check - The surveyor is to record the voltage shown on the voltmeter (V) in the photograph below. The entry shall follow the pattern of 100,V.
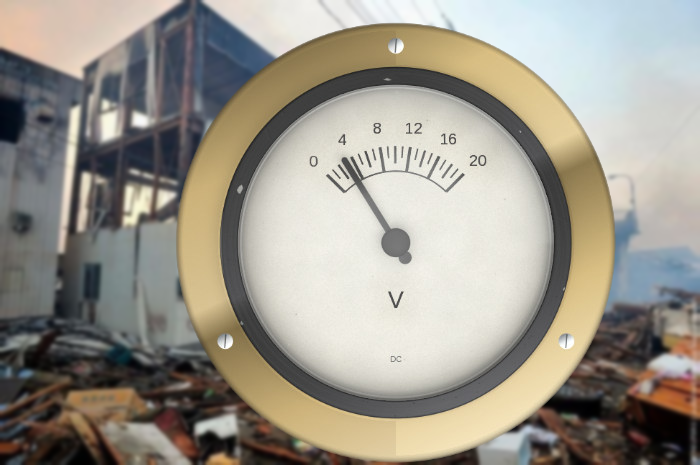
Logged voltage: 3,V
